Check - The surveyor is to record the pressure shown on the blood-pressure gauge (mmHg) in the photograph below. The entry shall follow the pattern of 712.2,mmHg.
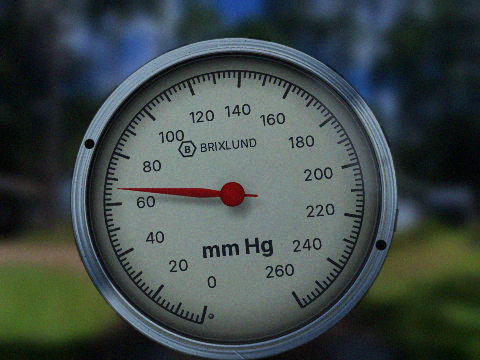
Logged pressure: 66,mmHg
